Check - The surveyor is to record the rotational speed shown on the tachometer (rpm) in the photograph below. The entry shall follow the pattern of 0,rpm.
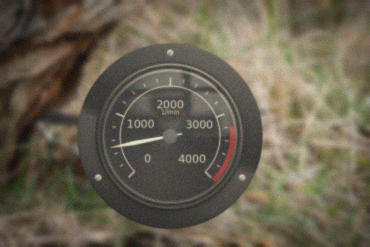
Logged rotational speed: 500,rpm
